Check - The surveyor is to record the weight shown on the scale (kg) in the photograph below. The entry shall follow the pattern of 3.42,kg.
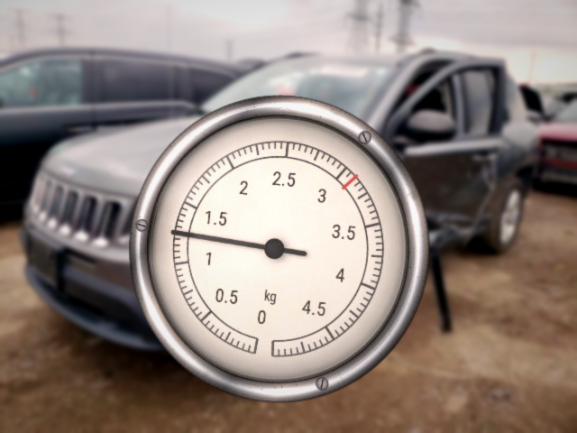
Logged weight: 1.25,kg
